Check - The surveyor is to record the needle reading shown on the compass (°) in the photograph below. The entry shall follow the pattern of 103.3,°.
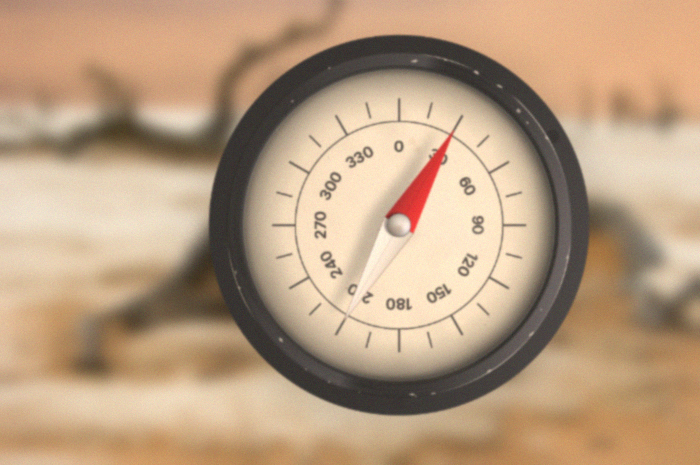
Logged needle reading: 30,°
